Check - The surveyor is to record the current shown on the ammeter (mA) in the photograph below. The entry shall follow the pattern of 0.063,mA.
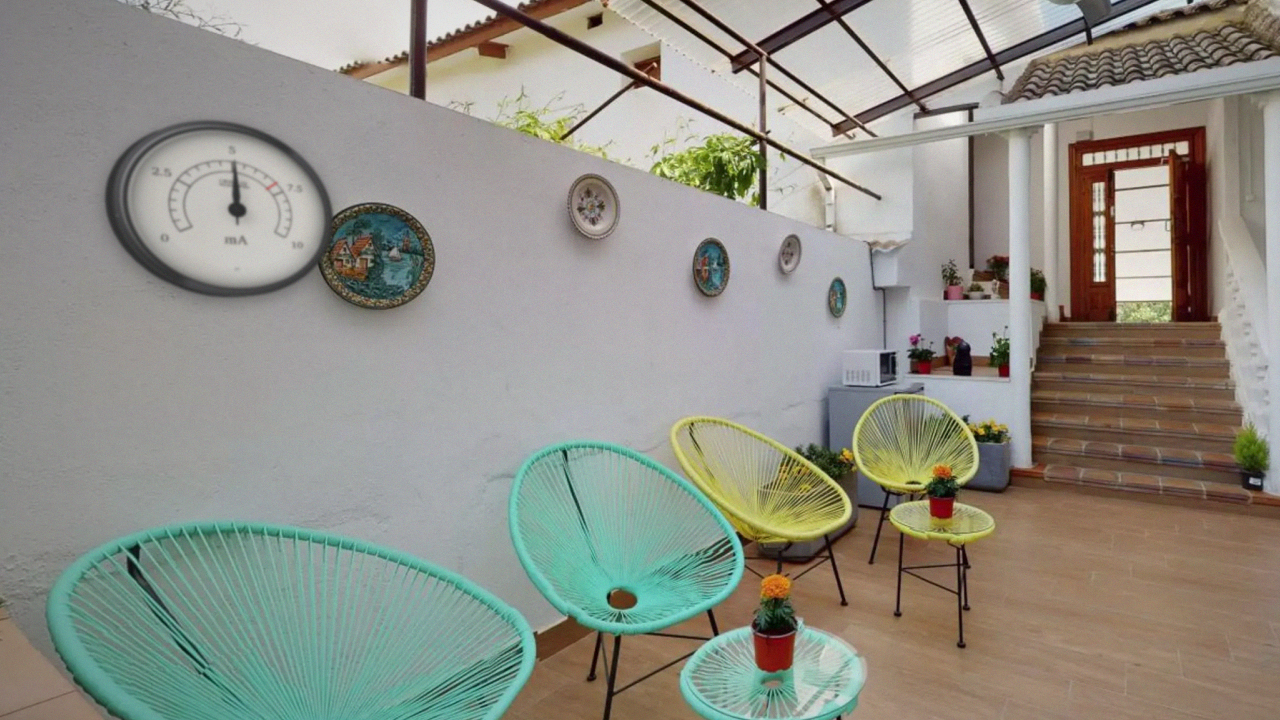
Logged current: 5,mA
